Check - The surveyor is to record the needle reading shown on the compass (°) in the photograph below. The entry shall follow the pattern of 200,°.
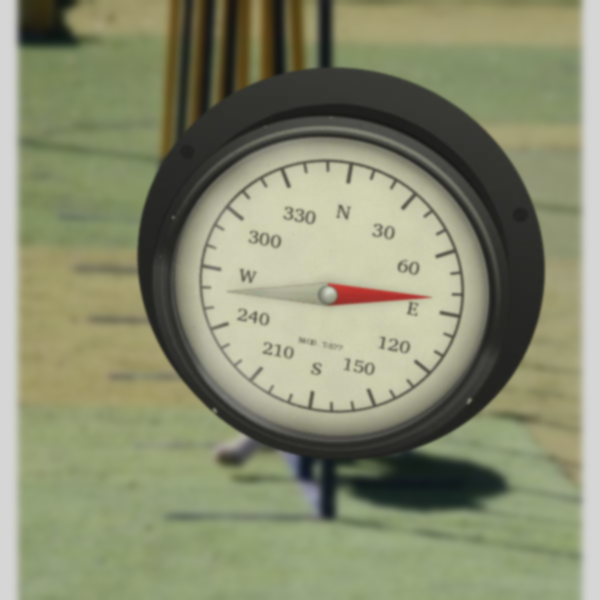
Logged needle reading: 80,°
